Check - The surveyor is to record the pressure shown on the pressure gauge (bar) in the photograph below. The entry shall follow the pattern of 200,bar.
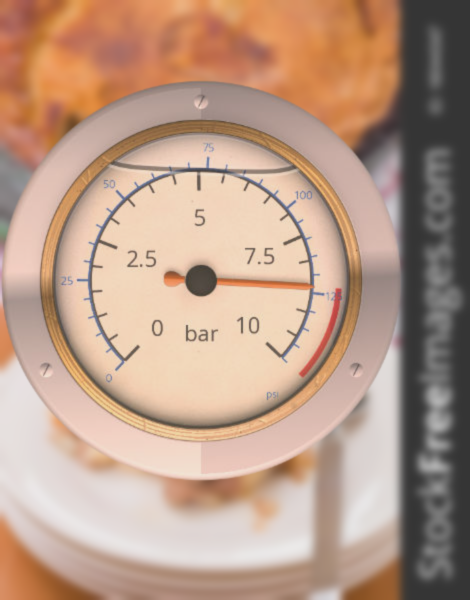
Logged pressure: 8.5,bar
